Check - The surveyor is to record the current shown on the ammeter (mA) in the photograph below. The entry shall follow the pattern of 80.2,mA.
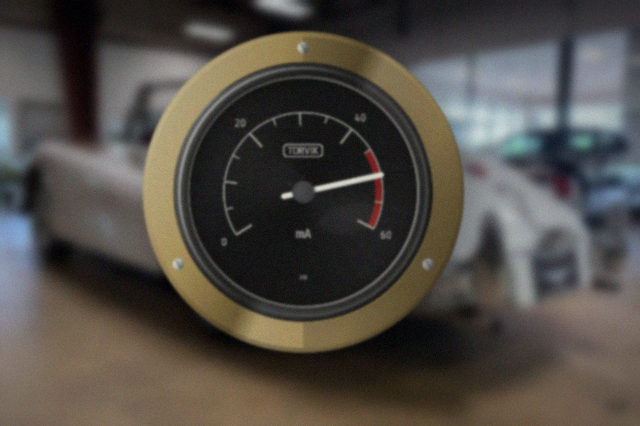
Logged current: 50,mA
